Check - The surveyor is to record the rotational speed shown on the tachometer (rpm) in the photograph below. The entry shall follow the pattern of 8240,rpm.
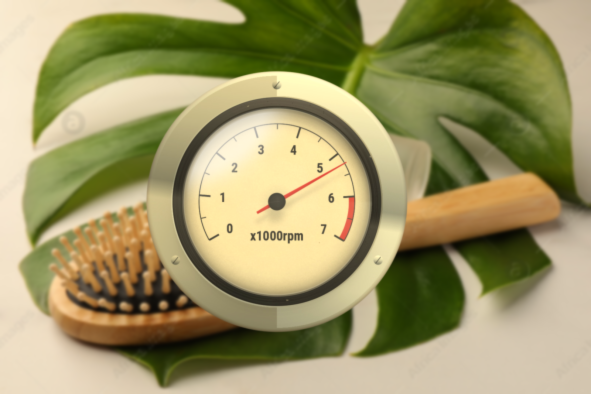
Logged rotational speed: 5250,rpm
